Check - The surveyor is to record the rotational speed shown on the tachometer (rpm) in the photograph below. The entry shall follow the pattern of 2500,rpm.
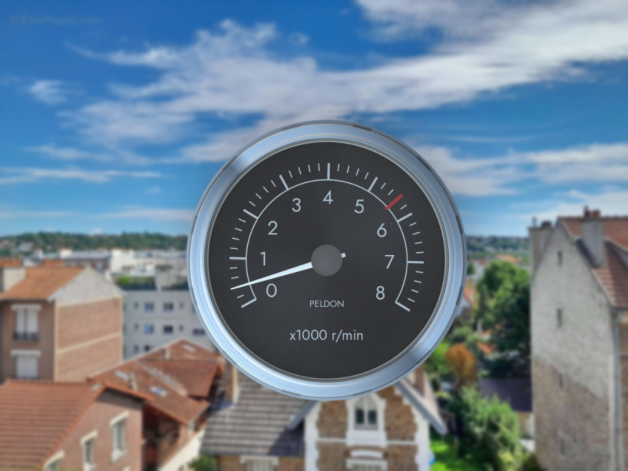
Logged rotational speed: 400,rpm
